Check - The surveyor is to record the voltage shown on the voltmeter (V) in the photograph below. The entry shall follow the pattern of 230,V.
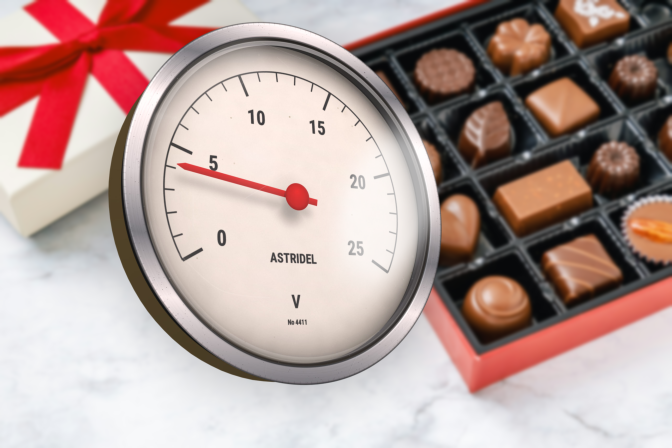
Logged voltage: 4,V
